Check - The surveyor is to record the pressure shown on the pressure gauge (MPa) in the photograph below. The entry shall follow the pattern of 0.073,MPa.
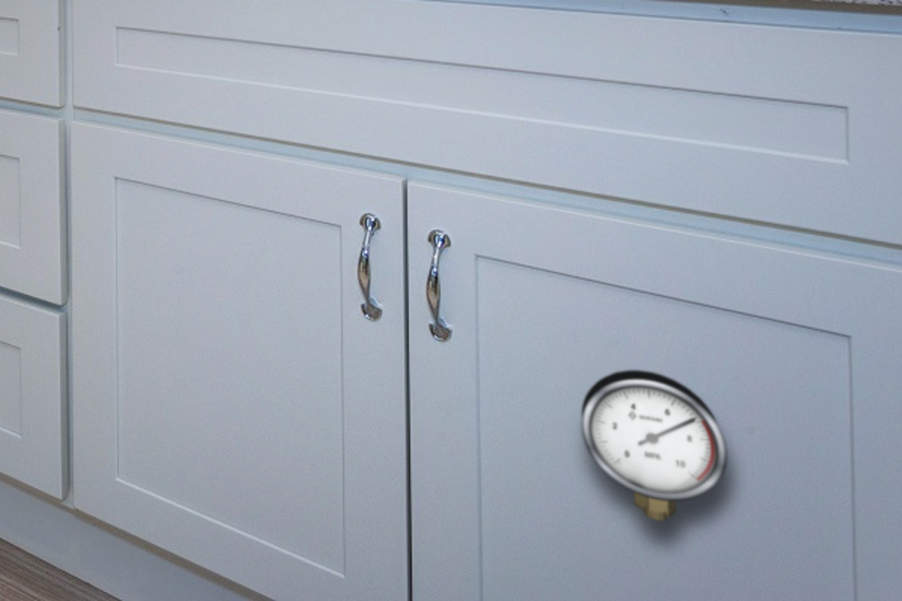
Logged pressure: 7,MPa
